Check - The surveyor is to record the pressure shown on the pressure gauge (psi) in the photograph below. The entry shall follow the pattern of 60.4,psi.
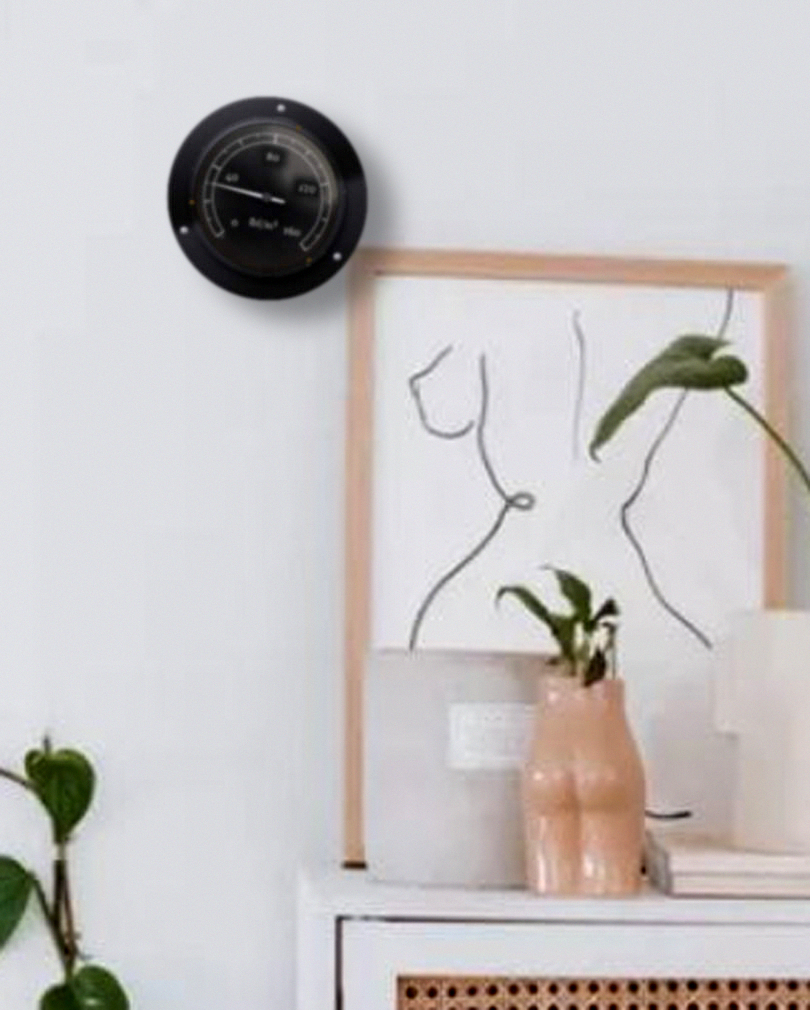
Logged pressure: 30,psi
